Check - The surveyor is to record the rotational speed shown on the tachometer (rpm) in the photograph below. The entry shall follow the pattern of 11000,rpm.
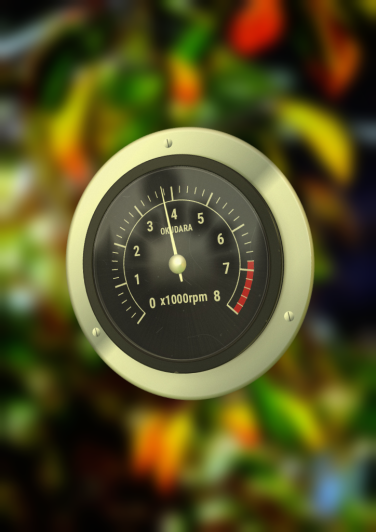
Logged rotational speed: 3800,rpm
